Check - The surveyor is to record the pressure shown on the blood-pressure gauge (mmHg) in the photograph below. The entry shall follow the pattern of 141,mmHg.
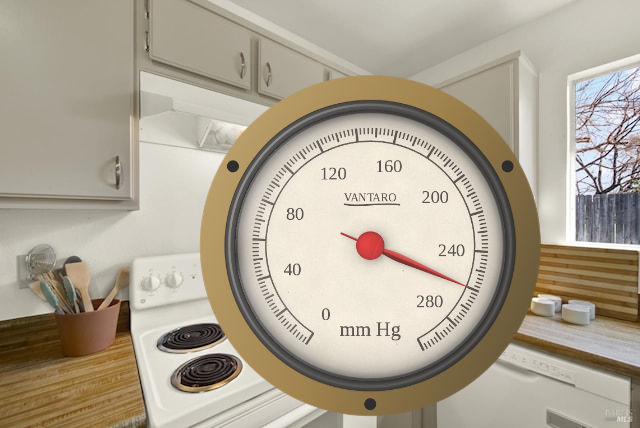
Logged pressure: 260,mmHg
